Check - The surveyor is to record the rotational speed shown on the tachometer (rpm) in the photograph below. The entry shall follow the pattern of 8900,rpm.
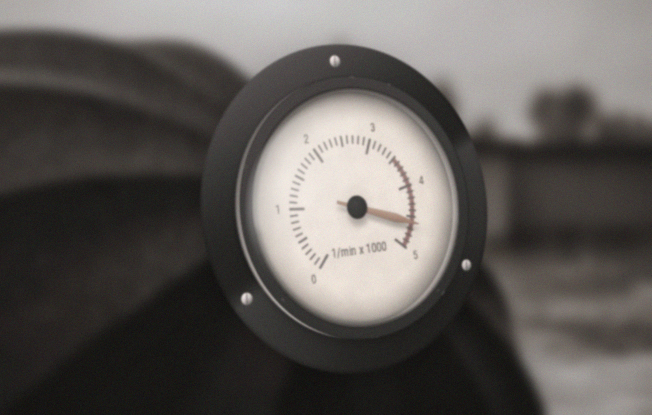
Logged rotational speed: 4600,rpm
